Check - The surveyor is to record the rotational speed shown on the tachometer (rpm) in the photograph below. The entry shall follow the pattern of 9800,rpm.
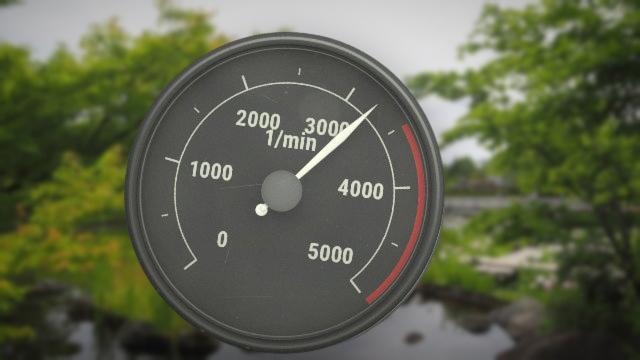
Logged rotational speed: 3250,rpm
